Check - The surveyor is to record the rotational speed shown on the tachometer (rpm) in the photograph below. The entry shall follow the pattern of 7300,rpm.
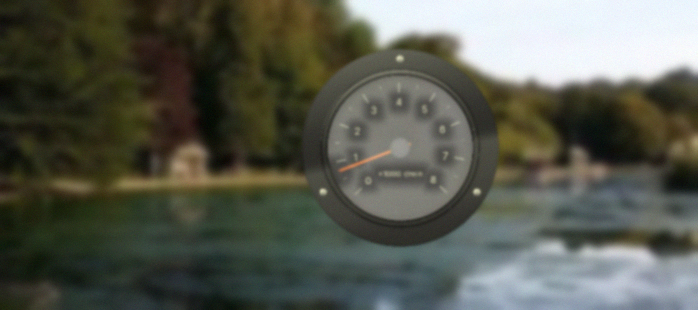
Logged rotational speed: 750,rpm
